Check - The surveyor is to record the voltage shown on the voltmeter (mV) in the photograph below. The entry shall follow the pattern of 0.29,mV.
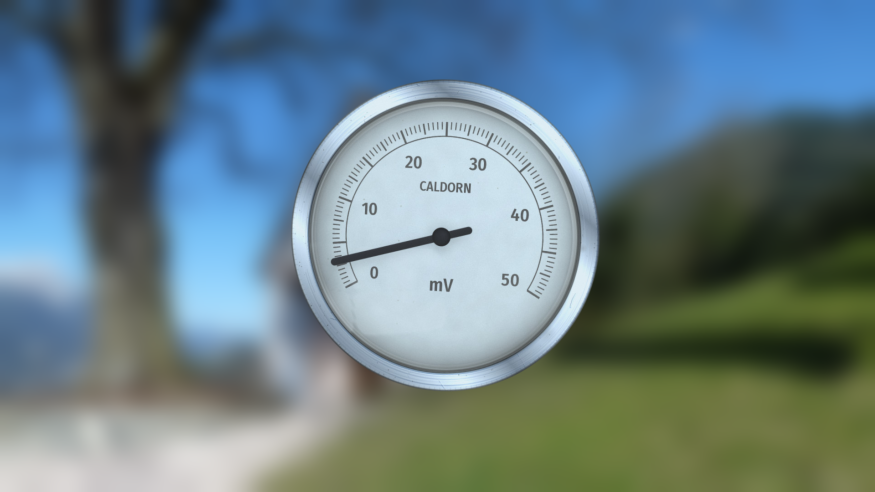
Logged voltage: 3,mV
